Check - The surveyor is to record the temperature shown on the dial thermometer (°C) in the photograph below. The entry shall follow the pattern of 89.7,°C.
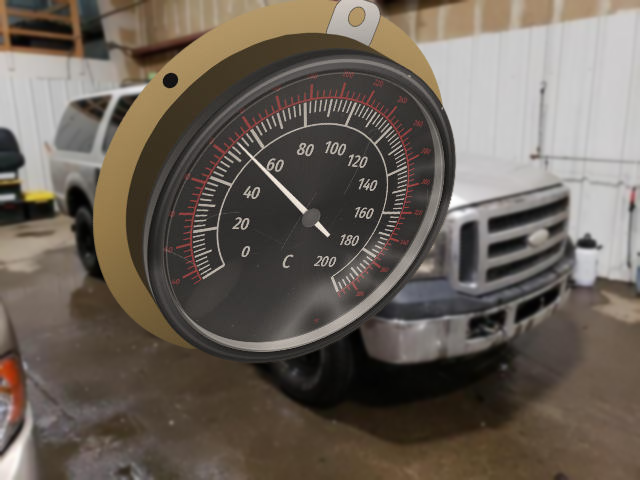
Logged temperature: 54,°C
